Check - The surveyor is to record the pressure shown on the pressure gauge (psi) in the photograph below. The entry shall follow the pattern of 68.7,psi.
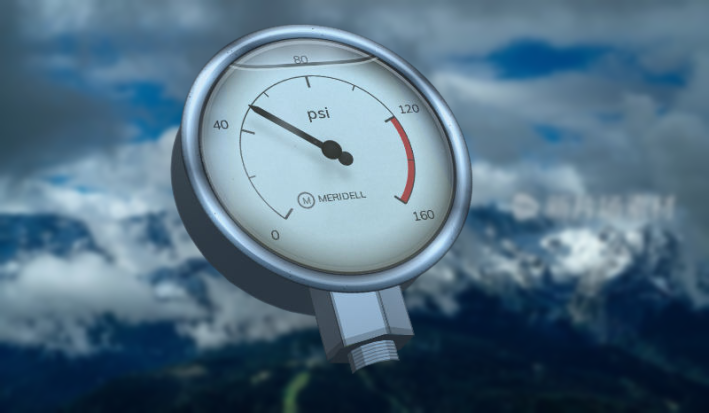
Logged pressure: 50,psi
